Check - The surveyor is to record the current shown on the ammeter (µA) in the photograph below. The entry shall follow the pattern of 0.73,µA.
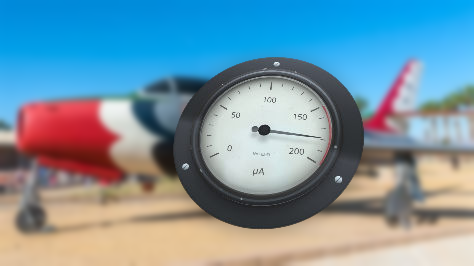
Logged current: 180,µA
